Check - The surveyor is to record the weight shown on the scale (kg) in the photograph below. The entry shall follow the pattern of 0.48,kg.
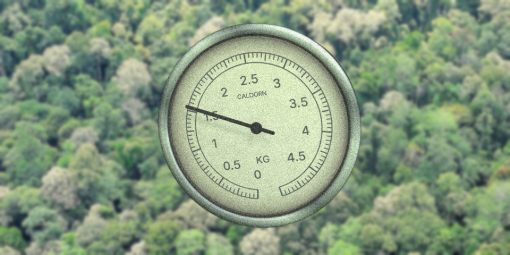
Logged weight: 1.55,kg
